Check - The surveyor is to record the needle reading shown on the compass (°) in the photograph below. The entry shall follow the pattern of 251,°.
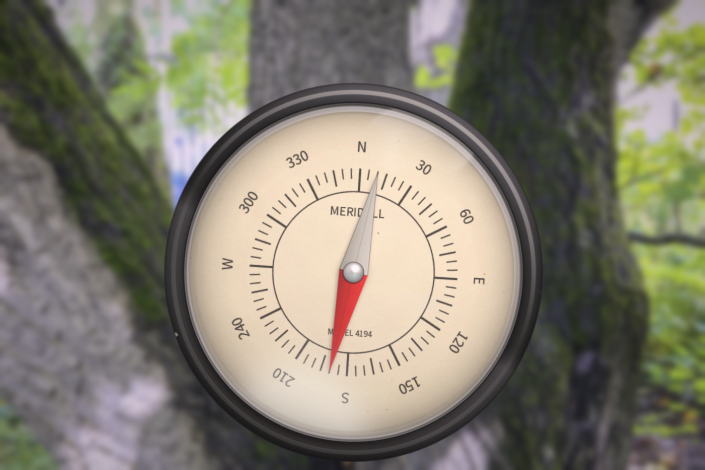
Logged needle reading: 190,°
